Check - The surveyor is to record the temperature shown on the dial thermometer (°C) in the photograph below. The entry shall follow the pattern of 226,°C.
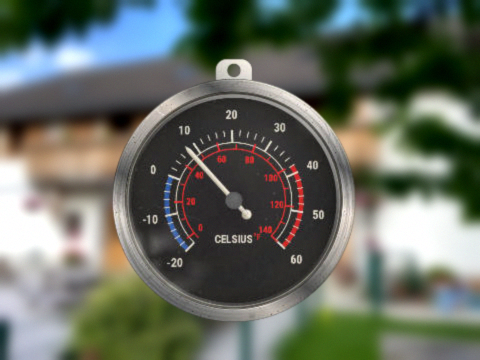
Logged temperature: 8,°C
